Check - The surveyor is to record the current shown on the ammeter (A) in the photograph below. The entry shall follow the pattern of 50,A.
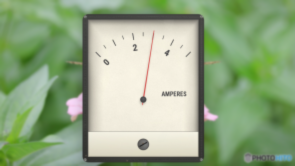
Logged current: 3,A
